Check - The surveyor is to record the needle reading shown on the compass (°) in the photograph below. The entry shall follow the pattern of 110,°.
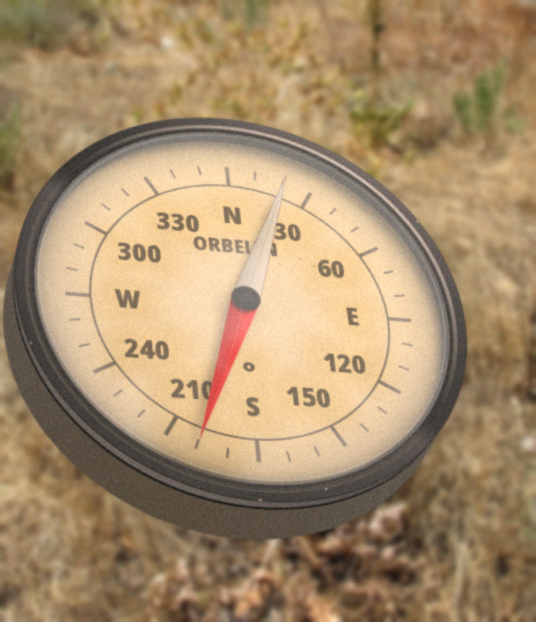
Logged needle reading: 200,°
